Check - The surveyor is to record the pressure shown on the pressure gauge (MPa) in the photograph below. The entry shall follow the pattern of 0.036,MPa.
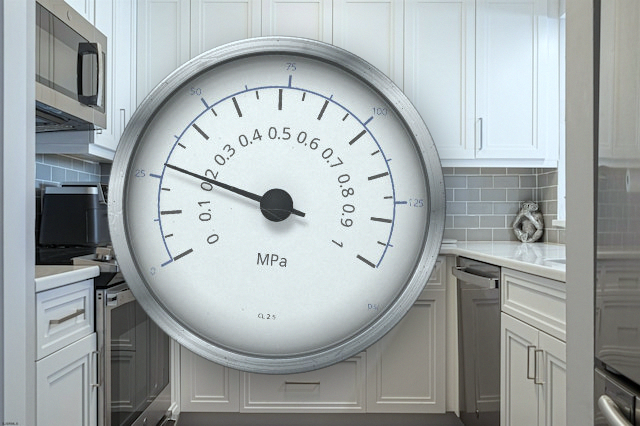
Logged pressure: 0.2,MPa
